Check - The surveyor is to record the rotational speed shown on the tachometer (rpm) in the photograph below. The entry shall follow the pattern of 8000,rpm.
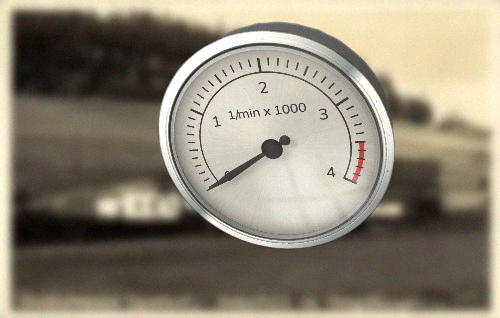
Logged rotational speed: 0,rpm
